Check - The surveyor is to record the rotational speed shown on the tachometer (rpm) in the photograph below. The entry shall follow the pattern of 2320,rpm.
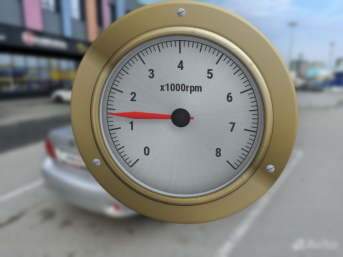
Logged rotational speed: 1400,rpm
